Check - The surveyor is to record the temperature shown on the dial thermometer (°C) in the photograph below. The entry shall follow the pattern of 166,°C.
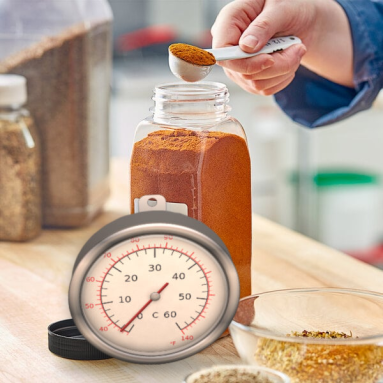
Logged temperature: 2,°C
